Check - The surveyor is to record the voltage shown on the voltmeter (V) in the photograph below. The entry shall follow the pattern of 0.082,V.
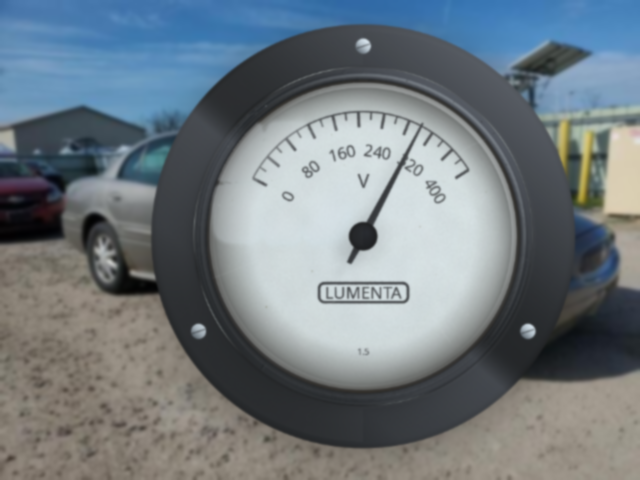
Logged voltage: 300,V
